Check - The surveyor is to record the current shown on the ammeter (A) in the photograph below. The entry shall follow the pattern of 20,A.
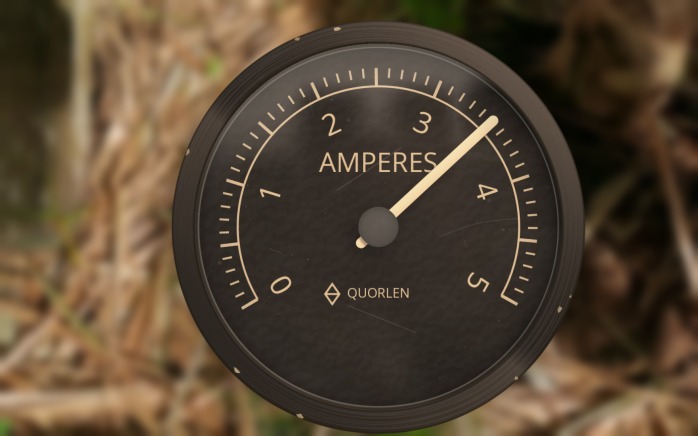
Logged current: 3.5,A
